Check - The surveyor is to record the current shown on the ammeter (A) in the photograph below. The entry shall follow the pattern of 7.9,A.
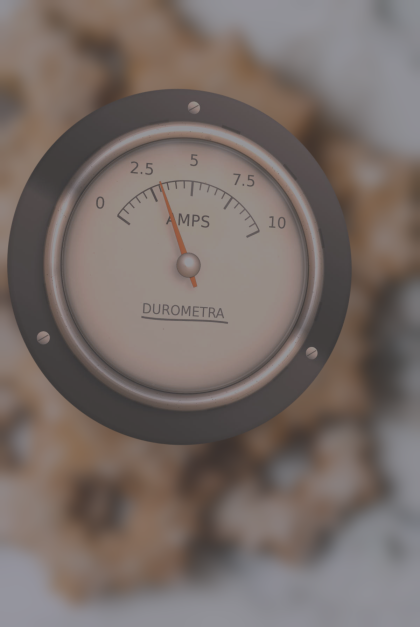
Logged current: 3,A
